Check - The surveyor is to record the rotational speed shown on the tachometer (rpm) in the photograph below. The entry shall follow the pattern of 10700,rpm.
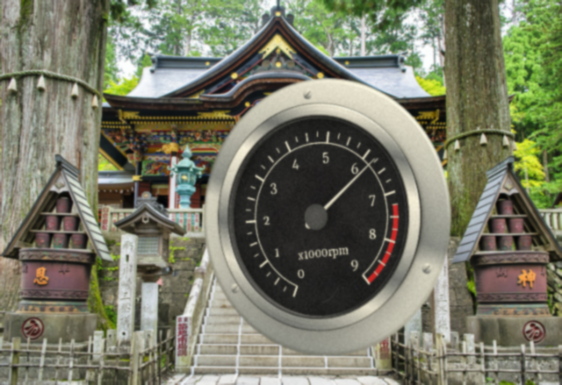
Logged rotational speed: 6250,rpm
